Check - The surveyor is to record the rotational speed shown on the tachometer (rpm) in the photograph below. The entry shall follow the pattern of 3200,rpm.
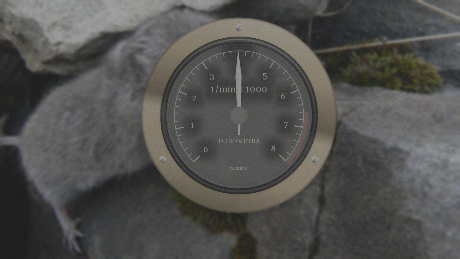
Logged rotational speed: 4000,rpm
